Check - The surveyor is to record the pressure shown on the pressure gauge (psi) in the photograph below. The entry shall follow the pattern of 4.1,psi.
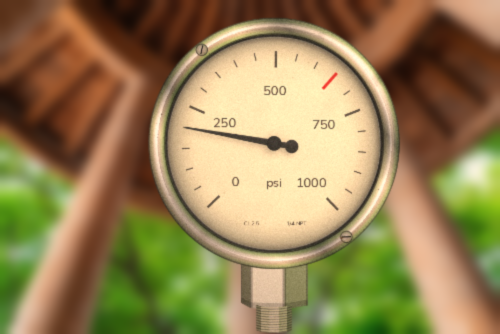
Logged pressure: 200,psi
